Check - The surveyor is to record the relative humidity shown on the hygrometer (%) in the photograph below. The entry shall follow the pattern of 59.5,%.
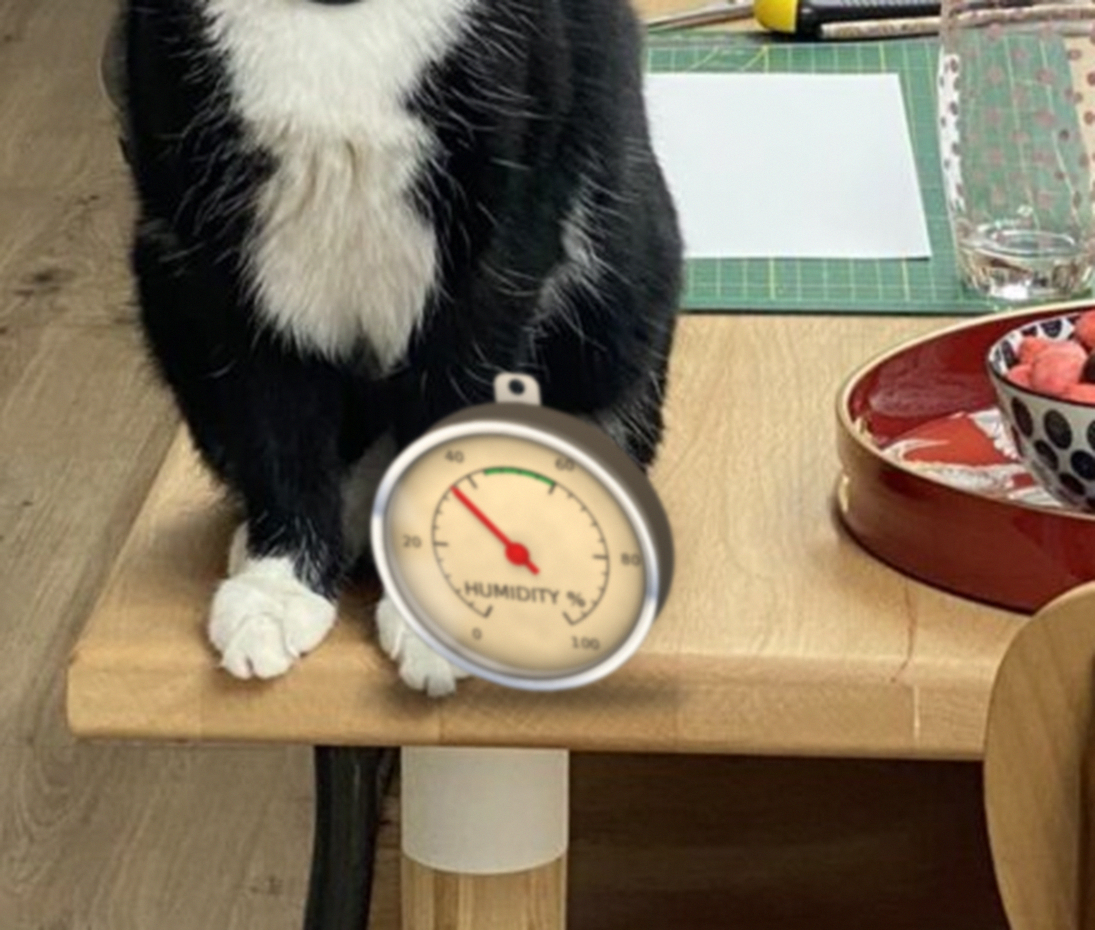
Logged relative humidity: 36,%
